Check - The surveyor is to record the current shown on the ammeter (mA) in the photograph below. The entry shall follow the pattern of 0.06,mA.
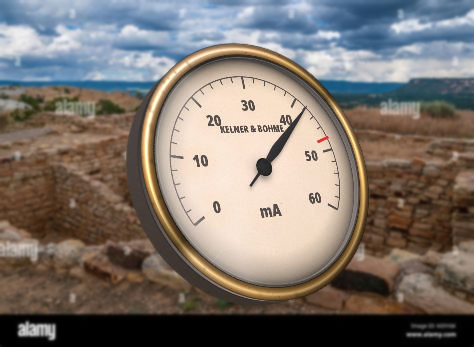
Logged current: 42,mA
